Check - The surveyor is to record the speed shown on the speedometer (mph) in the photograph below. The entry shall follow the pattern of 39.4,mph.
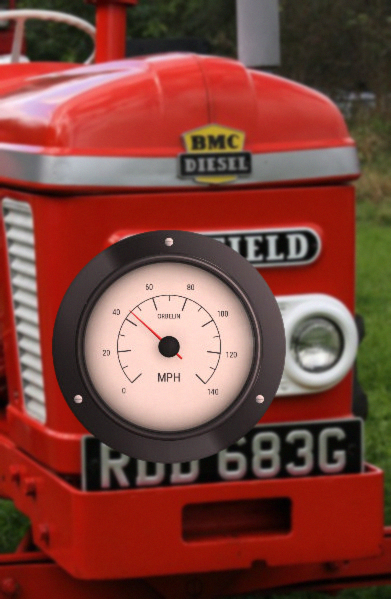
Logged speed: 45,mph
